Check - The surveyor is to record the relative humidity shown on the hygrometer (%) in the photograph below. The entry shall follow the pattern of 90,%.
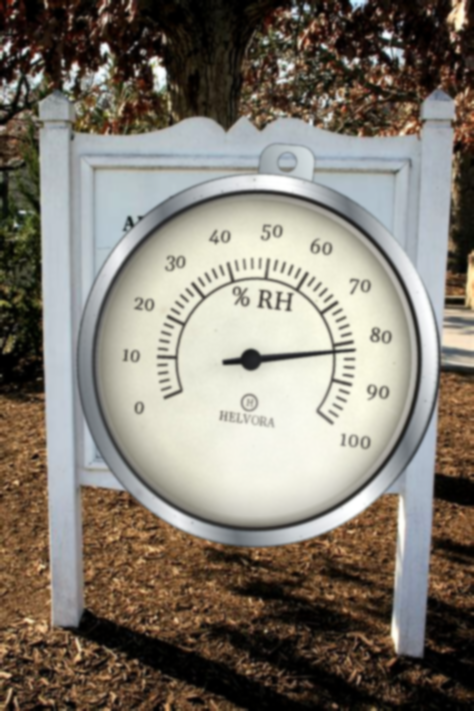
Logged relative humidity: 82,%
